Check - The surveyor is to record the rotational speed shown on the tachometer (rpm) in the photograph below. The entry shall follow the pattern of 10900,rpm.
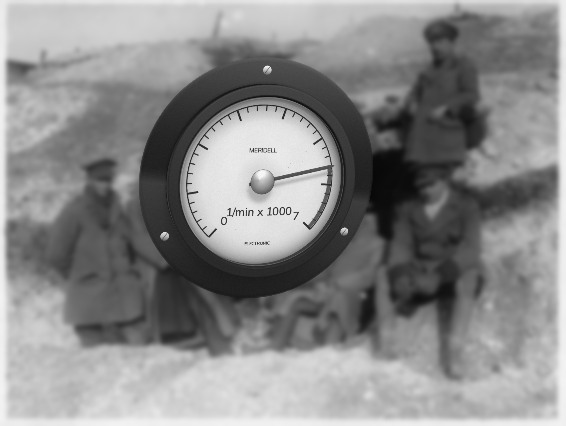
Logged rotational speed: 5600,rpm
